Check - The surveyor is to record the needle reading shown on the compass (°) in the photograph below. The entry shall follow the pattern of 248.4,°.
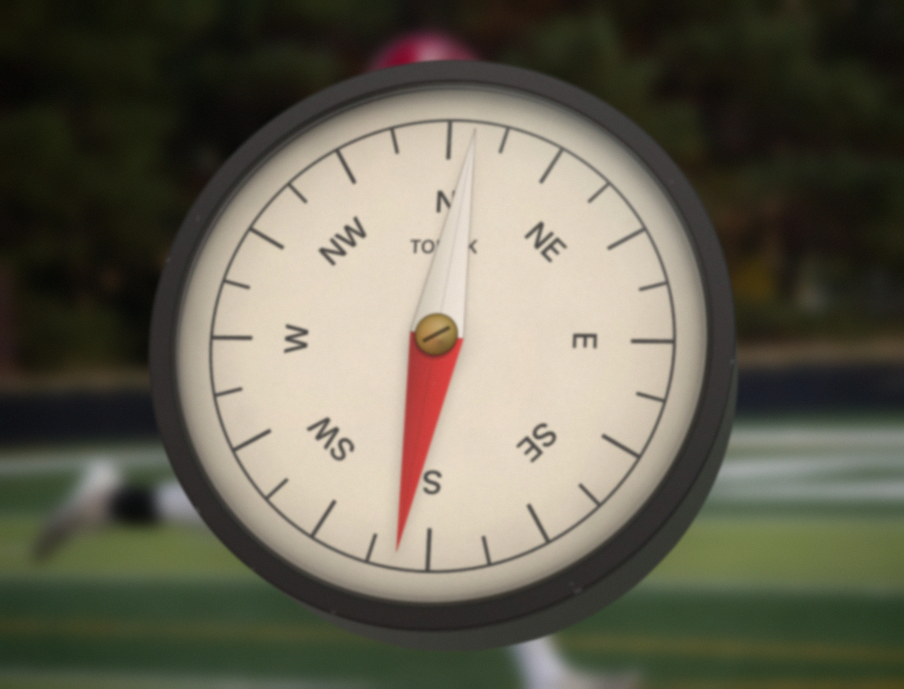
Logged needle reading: 187.5,°
